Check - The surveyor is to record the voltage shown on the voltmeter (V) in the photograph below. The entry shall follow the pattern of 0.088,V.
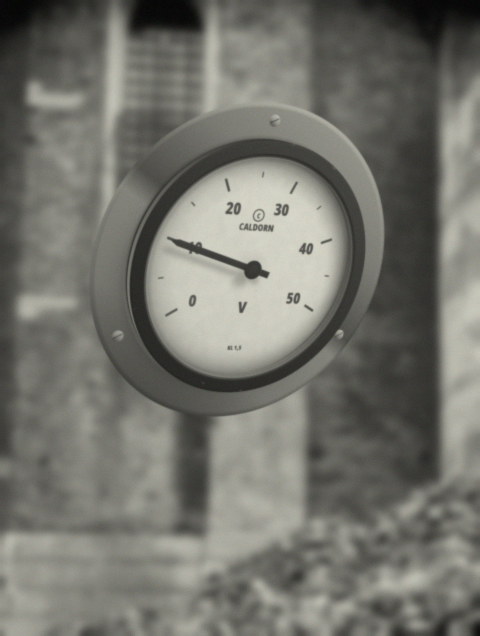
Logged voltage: 10,V
